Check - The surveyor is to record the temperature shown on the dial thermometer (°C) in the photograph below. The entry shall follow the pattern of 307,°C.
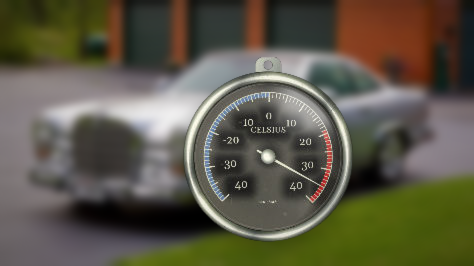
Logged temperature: 35,°C
